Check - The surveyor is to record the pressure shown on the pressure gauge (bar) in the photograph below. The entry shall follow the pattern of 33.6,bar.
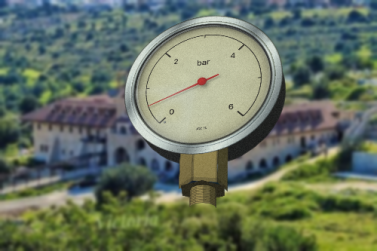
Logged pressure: 0.5,bar
